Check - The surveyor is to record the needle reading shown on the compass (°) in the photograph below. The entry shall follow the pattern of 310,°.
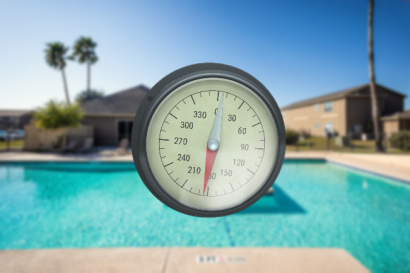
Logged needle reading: 185,°
